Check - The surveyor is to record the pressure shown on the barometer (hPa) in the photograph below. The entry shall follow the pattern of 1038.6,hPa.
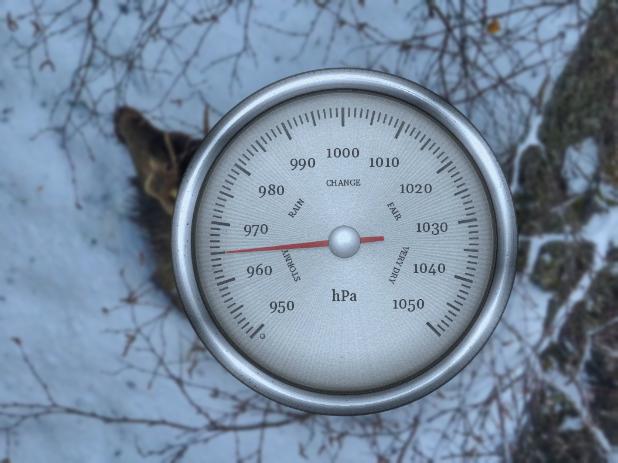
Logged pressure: 965,hPa
